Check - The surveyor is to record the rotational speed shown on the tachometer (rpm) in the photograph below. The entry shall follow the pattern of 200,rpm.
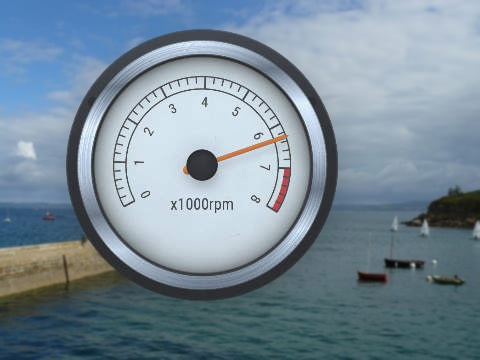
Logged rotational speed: 6300,rpm
